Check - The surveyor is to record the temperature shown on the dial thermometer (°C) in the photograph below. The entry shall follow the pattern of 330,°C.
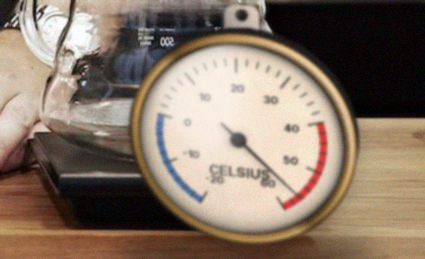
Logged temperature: 56,°C
